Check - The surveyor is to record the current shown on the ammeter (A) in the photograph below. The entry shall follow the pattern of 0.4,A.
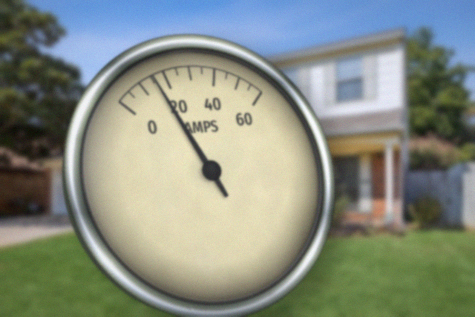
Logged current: 15,A
